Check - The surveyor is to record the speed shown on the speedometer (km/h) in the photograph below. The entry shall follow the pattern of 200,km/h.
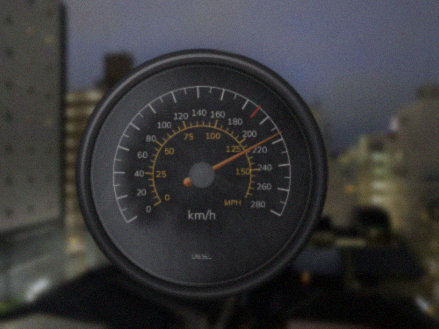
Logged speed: 215,km/h
